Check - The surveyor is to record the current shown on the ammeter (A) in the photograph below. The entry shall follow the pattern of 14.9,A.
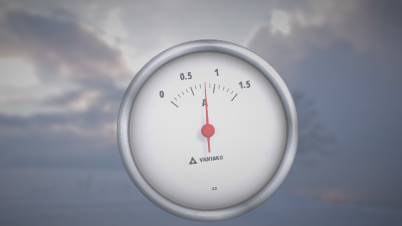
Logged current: 0.8,A
